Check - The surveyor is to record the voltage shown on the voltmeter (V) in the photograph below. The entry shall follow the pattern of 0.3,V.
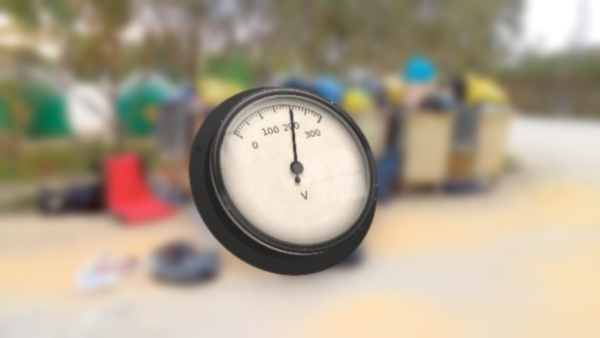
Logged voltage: 200,V
